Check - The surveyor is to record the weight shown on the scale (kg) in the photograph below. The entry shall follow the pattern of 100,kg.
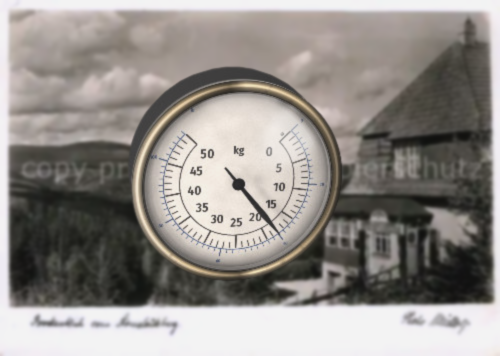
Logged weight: 18,kg
